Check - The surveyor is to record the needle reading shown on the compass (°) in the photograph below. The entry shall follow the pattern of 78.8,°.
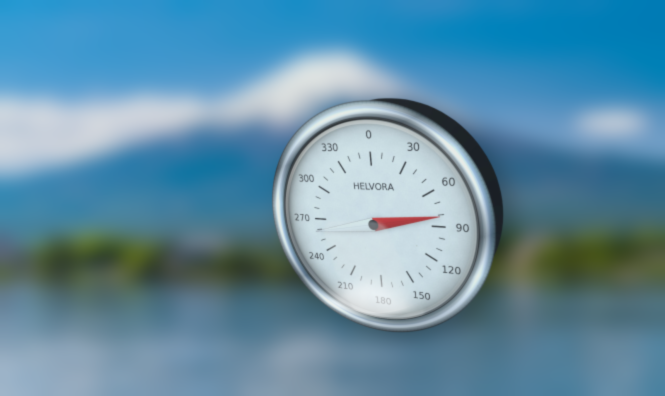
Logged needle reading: 80,°
